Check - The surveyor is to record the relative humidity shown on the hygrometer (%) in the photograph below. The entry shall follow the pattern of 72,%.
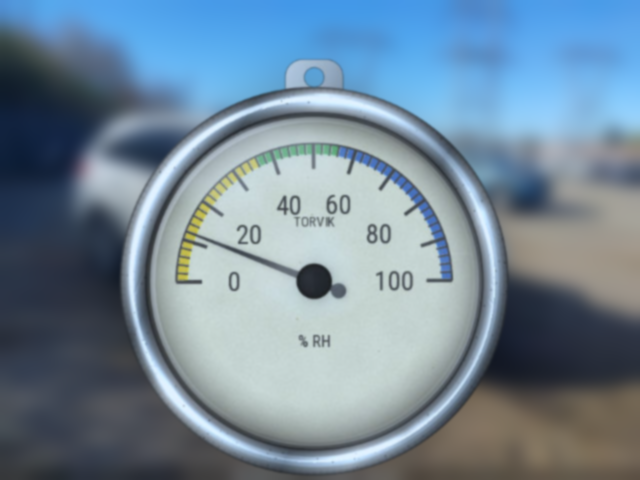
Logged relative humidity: 12,%
